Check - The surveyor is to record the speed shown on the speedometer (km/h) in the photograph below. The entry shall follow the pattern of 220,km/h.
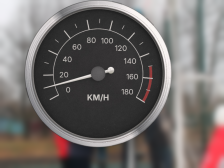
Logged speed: 10,km/h
